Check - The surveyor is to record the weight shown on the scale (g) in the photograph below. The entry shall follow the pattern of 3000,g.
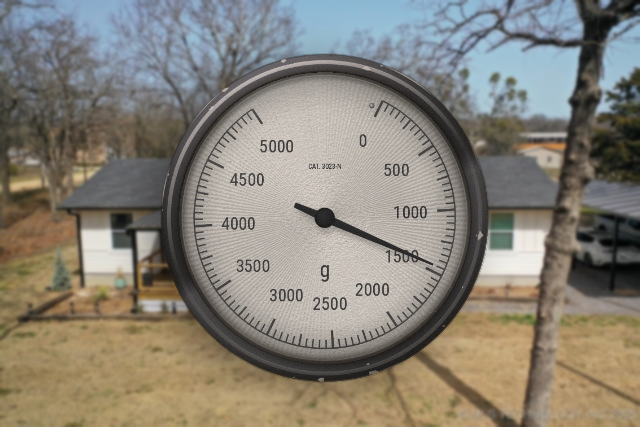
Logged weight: 1450,g
